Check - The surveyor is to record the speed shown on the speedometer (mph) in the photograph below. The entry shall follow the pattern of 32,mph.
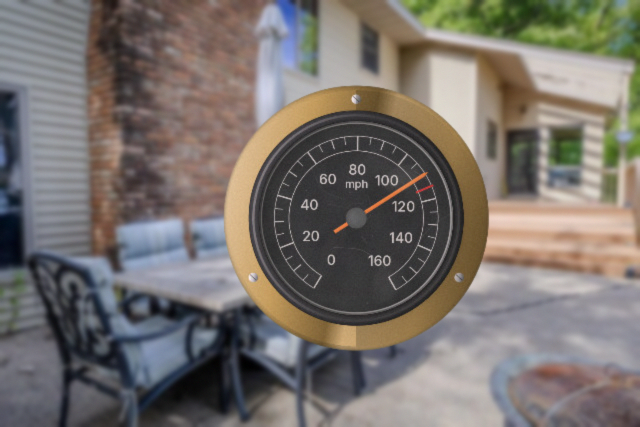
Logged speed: 110,mph
